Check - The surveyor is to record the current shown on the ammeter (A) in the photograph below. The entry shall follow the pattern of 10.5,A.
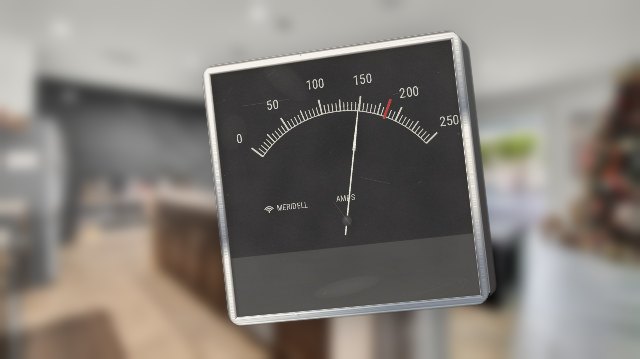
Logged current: 150,A
